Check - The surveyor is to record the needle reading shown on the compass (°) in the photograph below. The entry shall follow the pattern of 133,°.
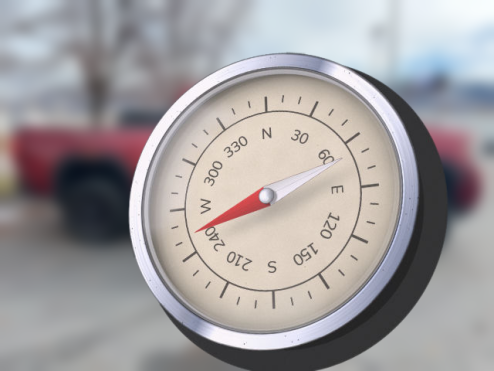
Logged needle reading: 250,°
